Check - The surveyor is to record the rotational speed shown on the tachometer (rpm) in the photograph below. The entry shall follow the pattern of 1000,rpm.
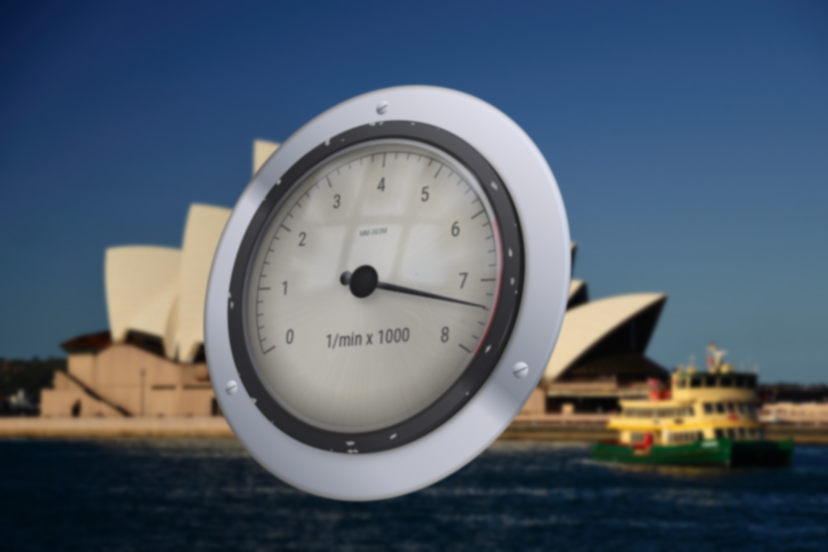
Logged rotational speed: 7400,rpm
